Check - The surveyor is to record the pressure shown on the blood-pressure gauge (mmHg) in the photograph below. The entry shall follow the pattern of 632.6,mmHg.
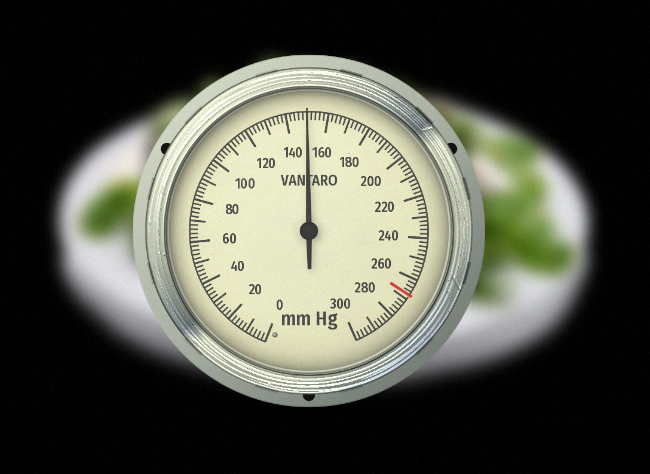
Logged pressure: 150,mmHg
